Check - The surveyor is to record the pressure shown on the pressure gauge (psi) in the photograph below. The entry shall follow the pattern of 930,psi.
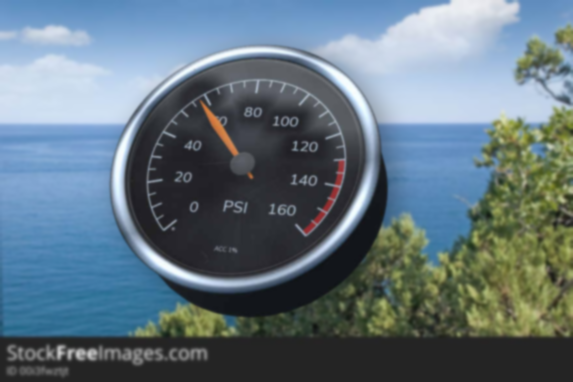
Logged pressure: 57.5,psi
